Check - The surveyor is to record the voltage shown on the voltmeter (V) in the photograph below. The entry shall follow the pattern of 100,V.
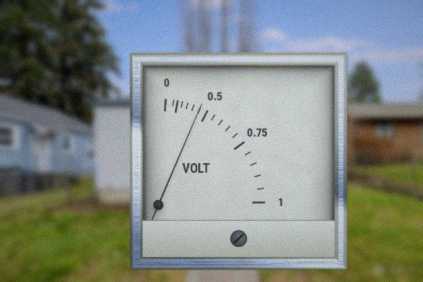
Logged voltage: 0.45,V
